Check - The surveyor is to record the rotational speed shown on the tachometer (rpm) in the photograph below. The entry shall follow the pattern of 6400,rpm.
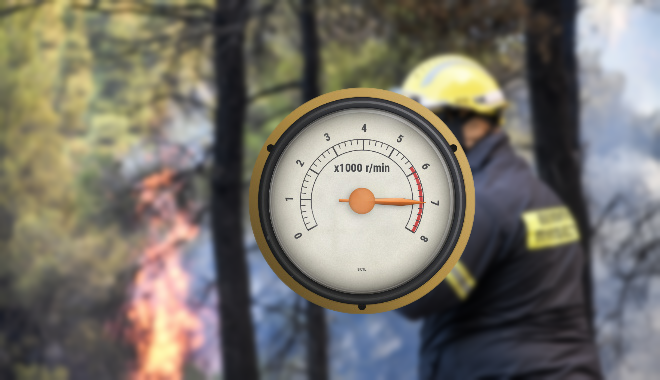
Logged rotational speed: 7000,rpm
